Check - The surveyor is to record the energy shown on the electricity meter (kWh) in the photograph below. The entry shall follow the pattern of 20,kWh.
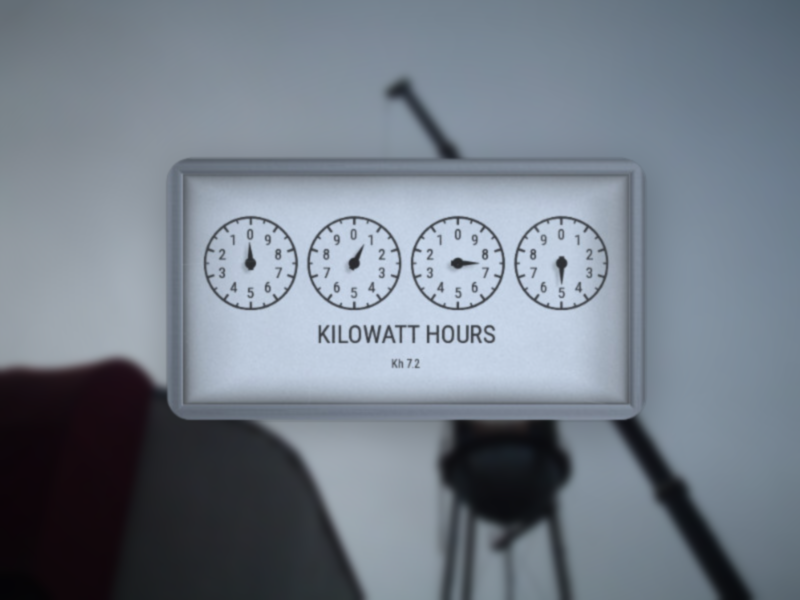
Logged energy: 75,kWh
